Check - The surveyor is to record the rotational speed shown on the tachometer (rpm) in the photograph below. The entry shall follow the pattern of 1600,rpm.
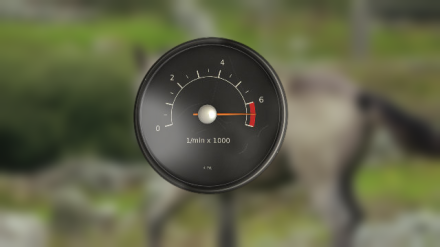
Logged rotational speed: 6500,rpm
